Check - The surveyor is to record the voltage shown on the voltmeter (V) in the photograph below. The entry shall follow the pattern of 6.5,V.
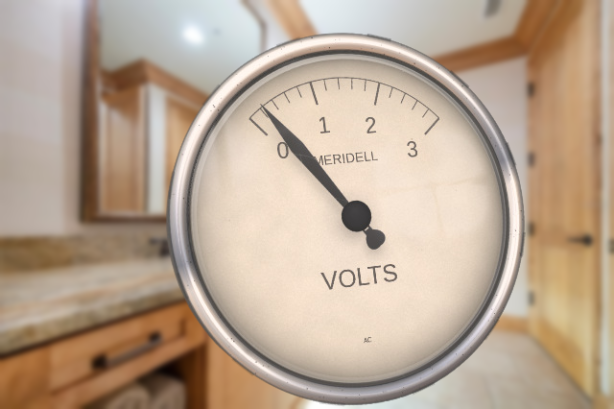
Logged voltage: 0.2,V
